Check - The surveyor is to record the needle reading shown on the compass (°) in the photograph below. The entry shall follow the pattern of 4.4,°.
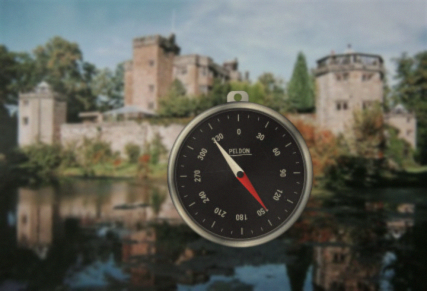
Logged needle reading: 145,°
